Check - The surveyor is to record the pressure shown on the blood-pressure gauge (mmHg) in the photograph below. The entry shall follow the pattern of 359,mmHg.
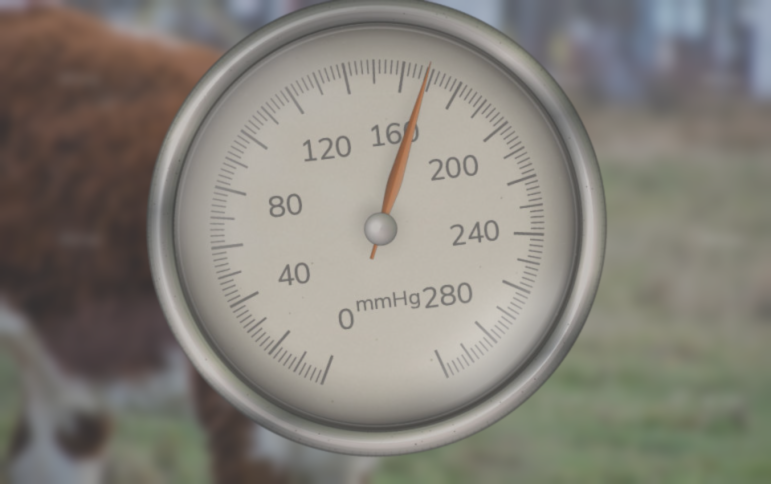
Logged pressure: 168,mmHg
